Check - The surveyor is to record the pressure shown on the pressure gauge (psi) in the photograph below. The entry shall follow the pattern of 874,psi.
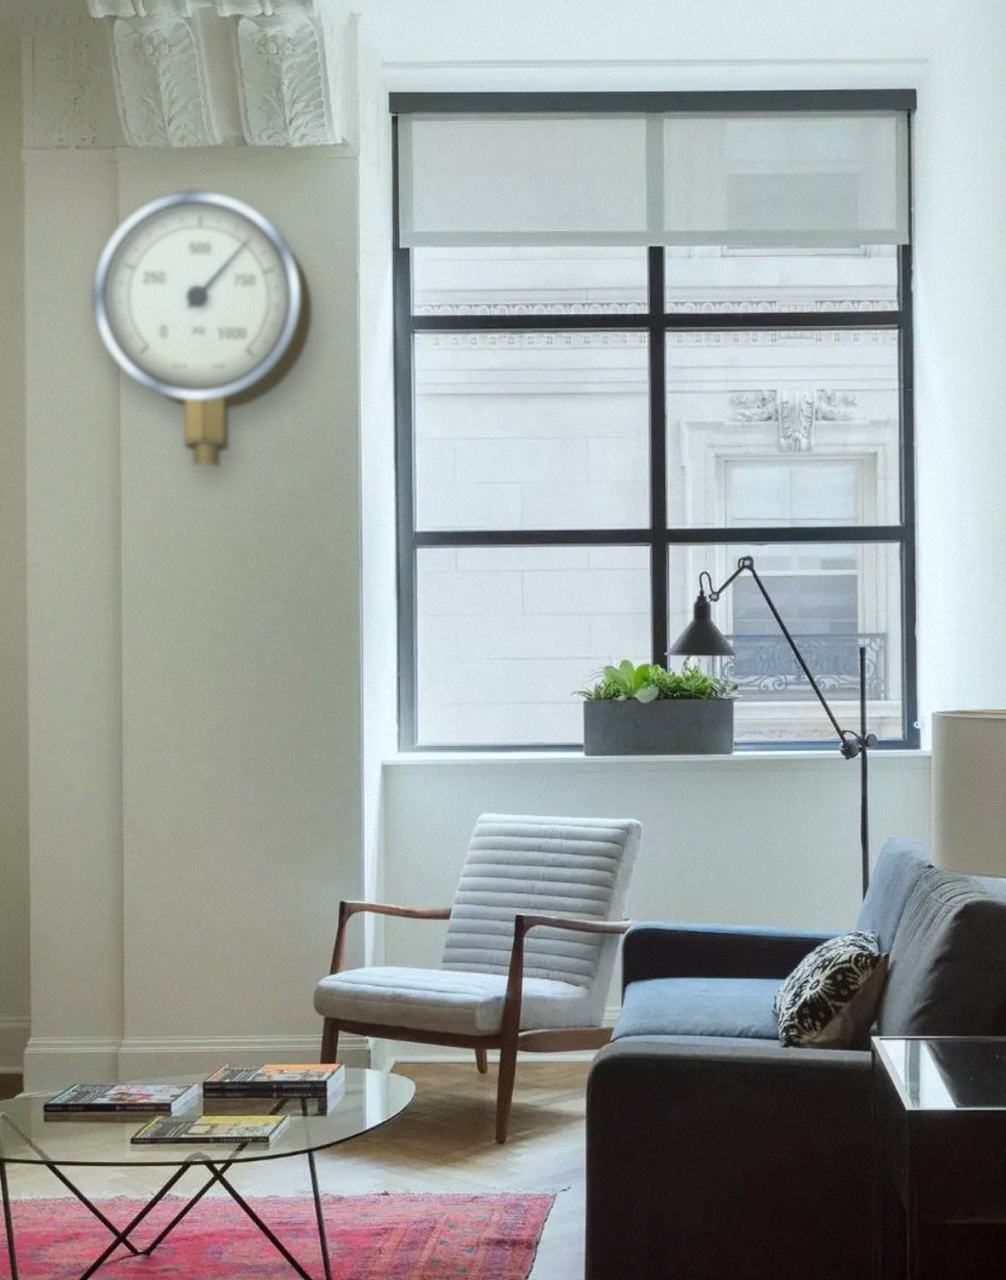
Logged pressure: 650,psi
